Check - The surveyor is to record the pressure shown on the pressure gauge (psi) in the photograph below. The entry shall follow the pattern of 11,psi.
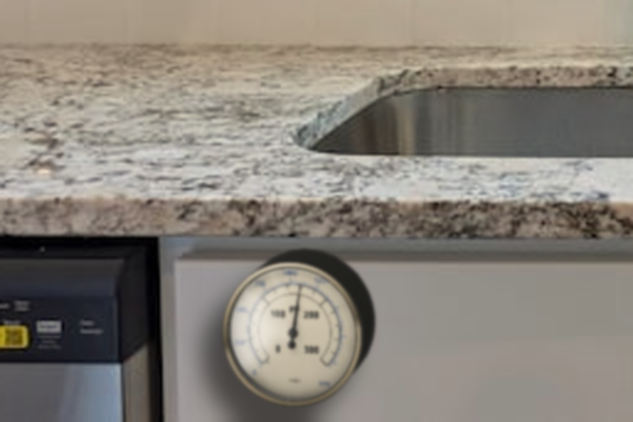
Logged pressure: 160,psi
